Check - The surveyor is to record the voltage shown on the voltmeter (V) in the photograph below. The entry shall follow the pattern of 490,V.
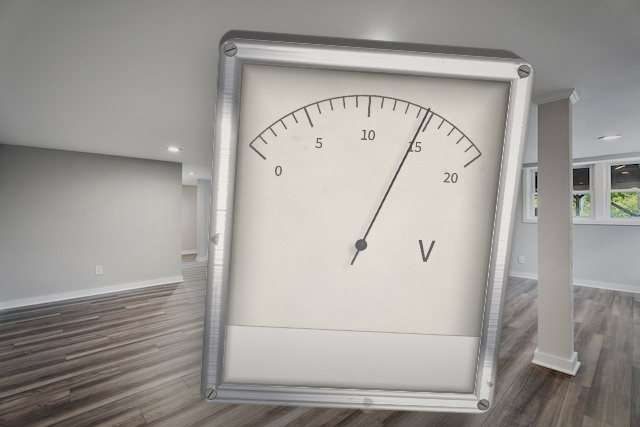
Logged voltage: 14.5,V
